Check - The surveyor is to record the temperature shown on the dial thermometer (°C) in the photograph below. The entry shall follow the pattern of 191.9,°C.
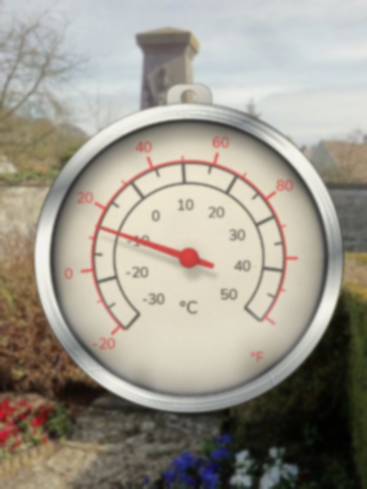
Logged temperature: -10,°C
